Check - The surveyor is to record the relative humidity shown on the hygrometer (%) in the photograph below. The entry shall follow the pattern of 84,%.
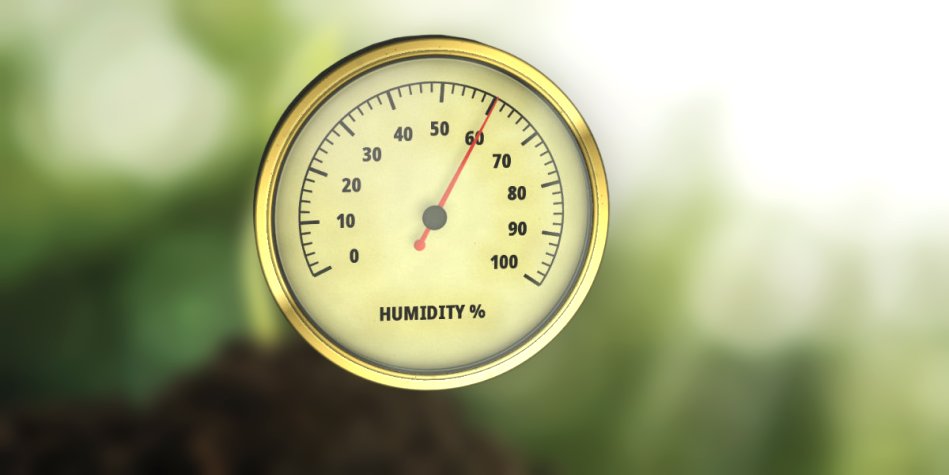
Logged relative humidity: 60,%
